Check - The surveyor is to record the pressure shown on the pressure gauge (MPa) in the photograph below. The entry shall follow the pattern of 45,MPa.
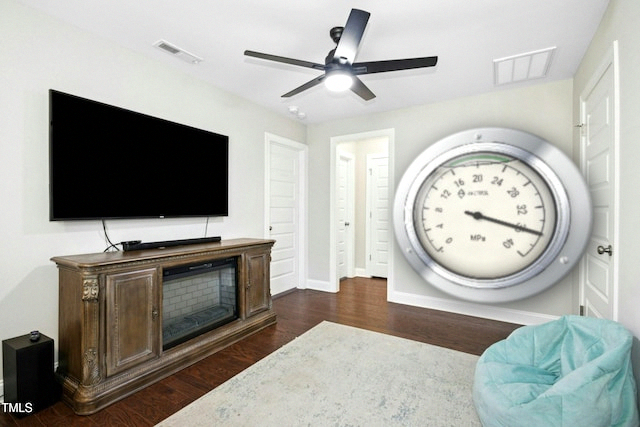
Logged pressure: 36,MPa
